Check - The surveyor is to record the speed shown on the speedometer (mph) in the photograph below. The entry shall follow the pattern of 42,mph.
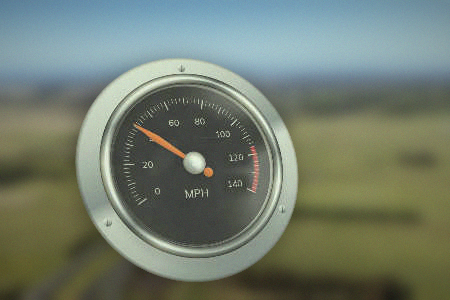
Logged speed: 40,mph
